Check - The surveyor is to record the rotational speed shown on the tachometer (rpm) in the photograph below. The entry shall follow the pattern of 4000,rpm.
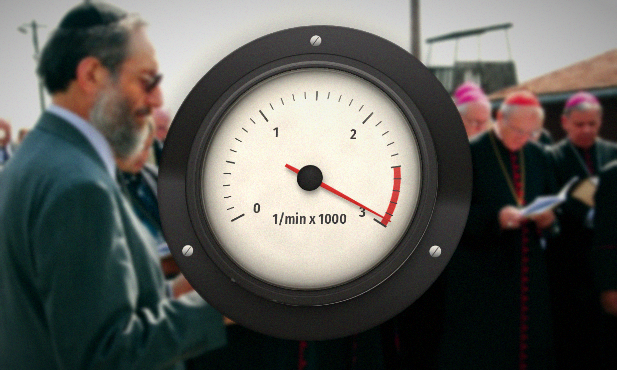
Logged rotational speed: 2950,rpm
